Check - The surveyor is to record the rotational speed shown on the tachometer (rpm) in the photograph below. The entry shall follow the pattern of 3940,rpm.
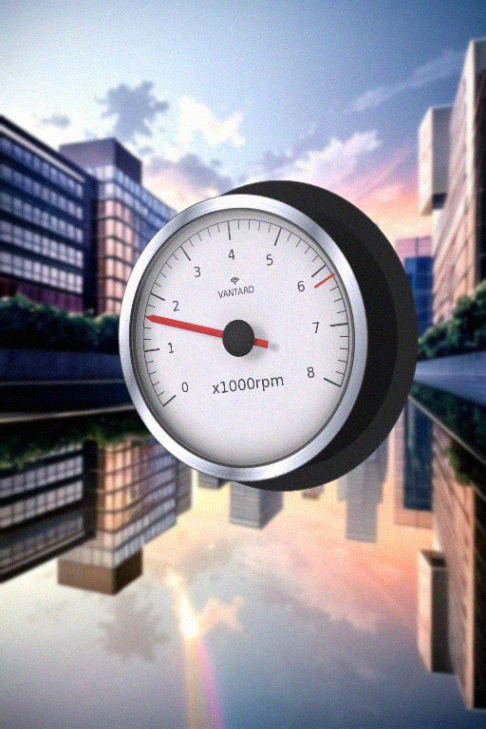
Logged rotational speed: 1600,rpm
